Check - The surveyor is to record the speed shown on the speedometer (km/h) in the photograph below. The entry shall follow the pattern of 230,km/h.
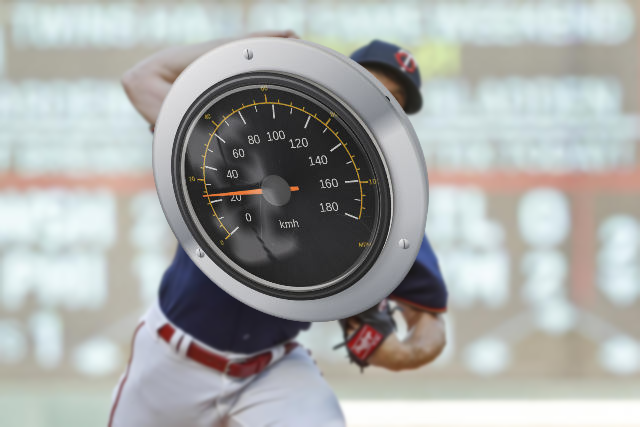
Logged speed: 25,km/h
